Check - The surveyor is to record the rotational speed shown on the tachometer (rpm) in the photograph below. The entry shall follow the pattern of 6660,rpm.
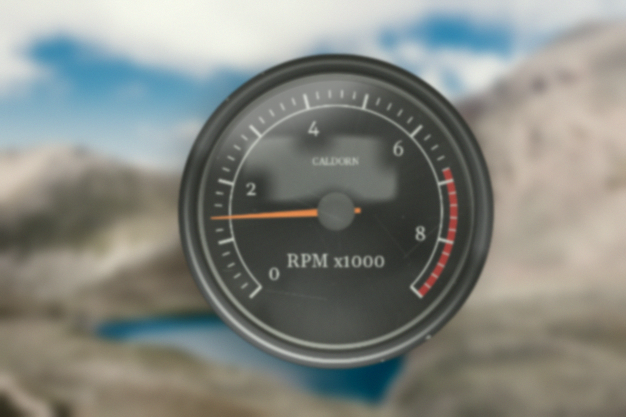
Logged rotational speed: 1400,rpm
